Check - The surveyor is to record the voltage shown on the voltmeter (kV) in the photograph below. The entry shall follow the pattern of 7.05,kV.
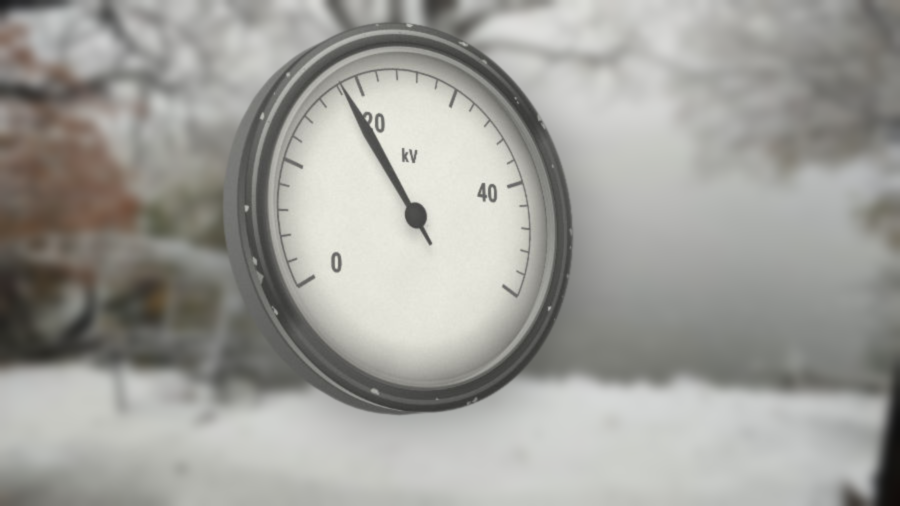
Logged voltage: 18,kV
